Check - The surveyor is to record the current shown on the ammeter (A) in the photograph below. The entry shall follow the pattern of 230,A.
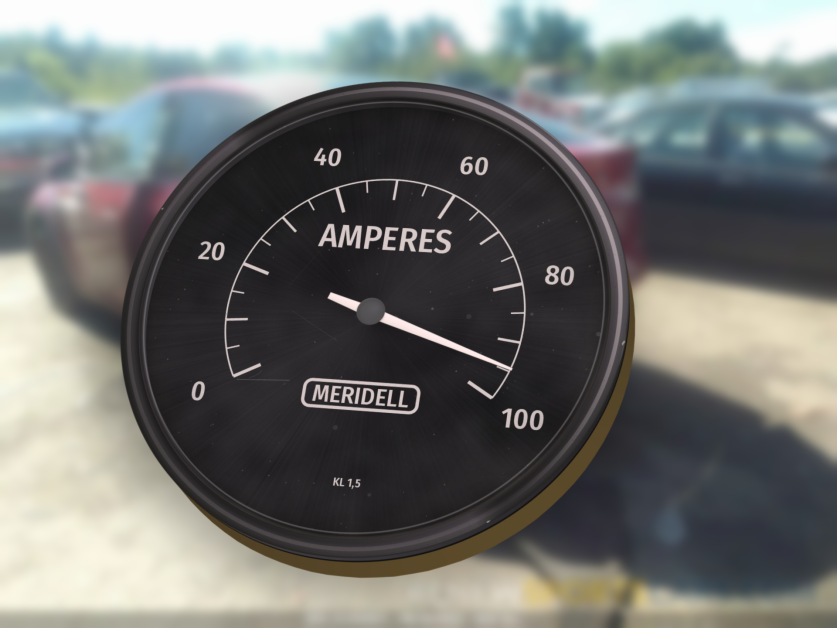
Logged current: 95,A
